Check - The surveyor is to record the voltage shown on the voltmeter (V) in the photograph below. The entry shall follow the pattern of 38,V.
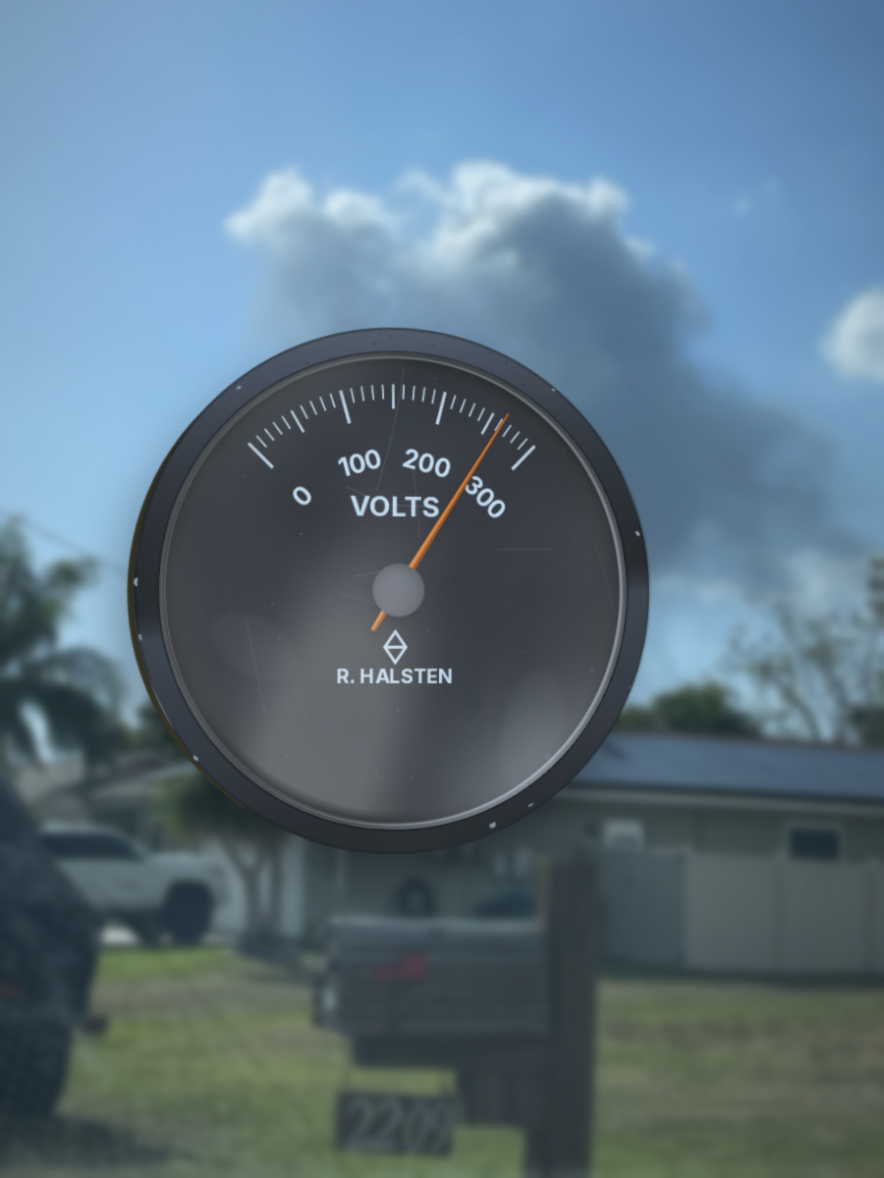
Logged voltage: 260,V
